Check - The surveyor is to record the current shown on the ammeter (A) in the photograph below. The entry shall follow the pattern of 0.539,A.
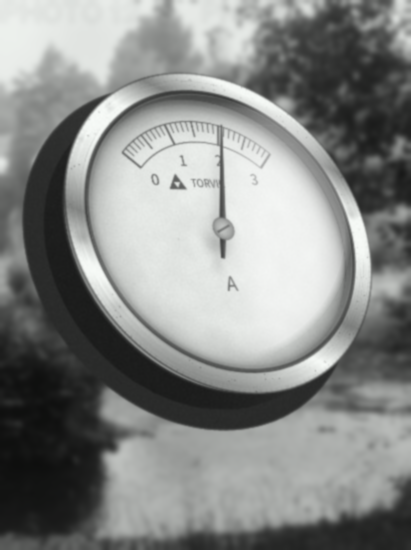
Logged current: 2,A
